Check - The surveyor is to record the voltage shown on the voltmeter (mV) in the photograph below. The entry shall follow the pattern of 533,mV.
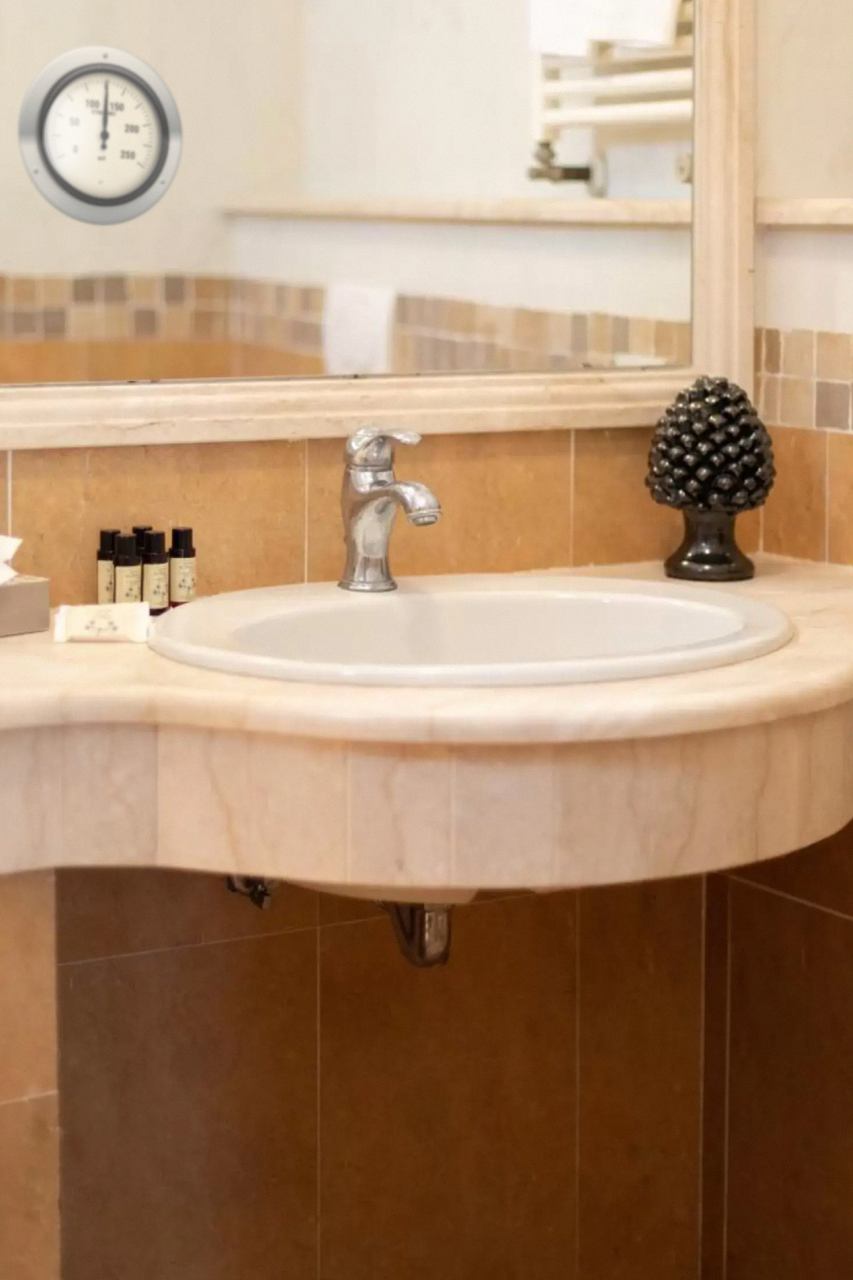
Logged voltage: 125,mV
